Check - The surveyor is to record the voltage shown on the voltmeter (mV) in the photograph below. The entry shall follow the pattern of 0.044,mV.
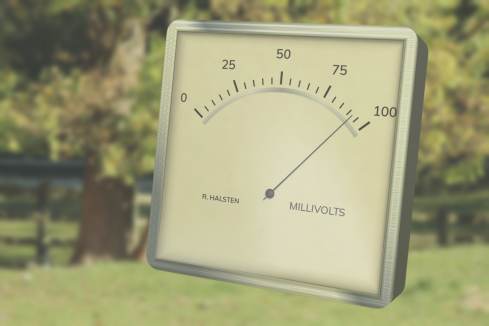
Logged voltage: 92.5,mV
